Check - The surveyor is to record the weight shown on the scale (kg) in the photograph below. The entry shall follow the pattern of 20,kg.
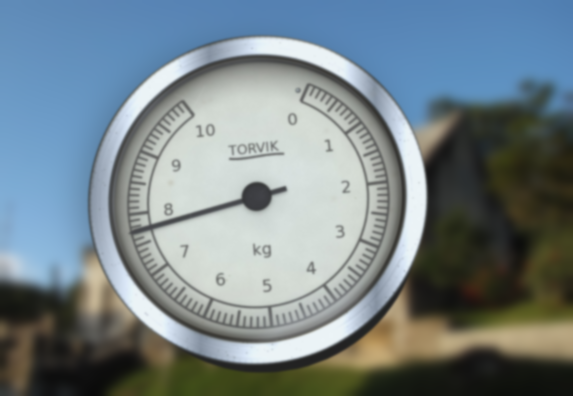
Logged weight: 7.7,kg
